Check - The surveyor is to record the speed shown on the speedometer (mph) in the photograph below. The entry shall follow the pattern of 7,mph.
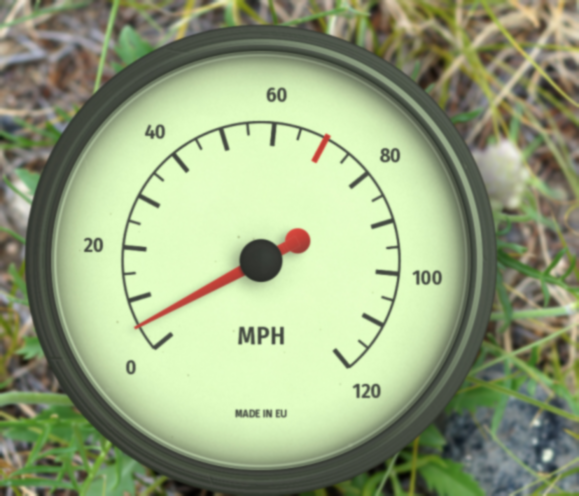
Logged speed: 5,mph
